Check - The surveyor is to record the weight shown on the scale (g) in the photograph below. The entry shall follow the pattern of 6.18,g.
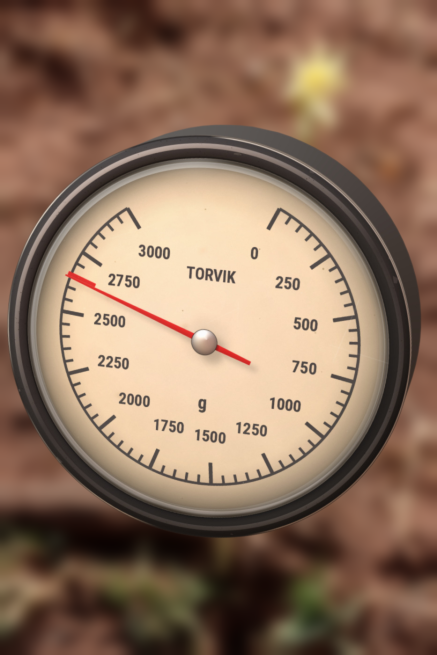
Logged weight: 2650,g
